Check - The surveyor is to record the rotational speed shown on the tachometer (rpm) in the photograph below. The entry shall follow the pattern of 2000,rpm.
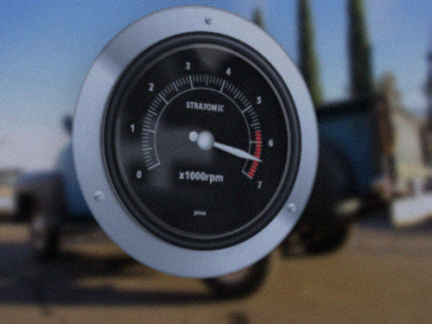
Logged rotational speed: 6500,rpm
